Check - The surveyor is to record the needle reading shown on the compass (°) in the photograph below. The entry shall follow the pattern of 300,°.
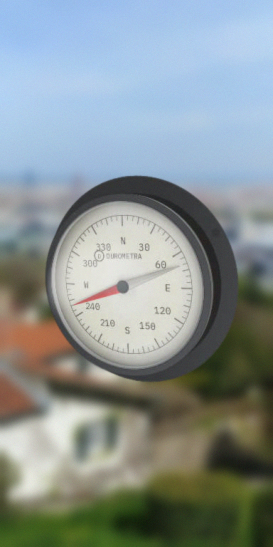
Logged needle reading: 250,°
